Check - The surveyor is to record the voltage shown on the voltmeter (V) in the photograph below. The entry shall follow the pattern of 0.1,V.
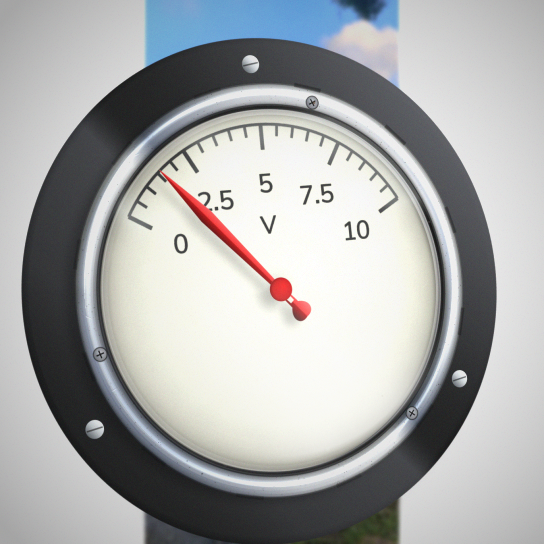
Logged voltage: 1.5,V
